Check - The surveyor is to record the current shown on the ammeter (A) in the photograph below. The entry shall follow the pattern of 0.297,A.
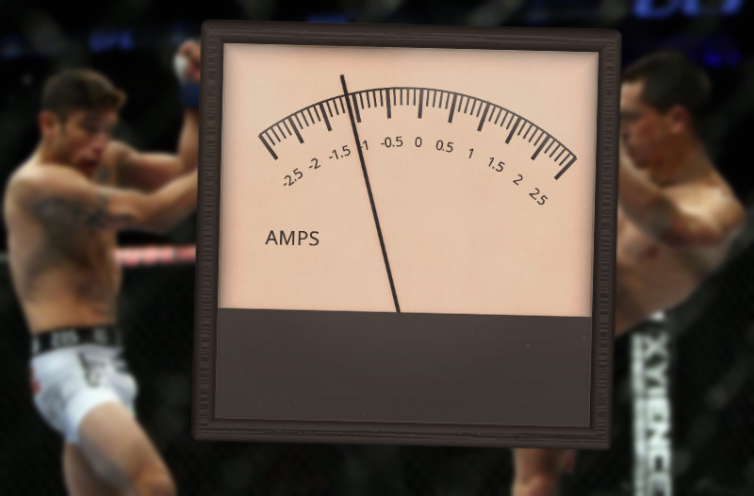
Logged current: -1.1,A
